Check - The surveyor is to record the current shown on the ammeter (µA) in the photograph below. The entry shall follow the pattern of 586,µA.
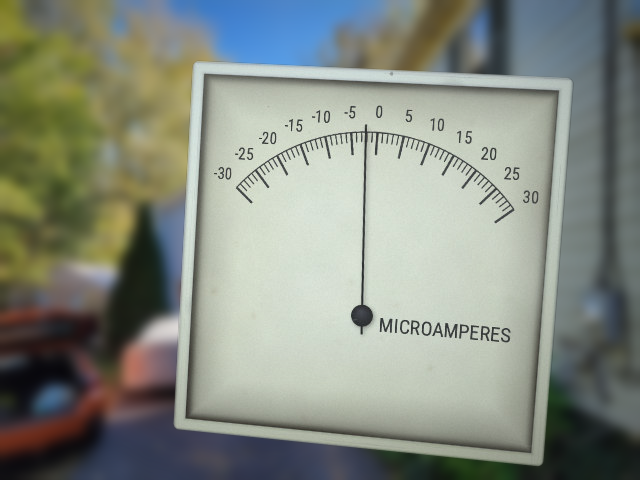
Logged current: -2,µA
